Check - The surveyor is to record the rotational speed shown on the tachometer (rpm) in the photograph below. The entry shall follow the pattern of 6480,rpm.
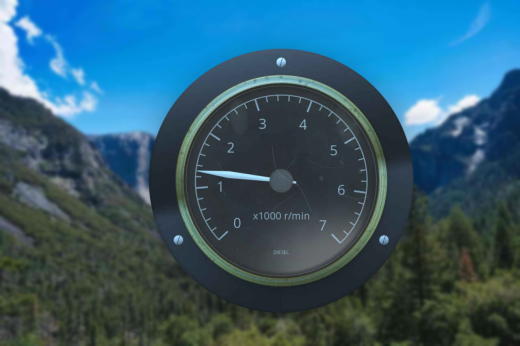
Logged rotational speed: 1300,rpm
